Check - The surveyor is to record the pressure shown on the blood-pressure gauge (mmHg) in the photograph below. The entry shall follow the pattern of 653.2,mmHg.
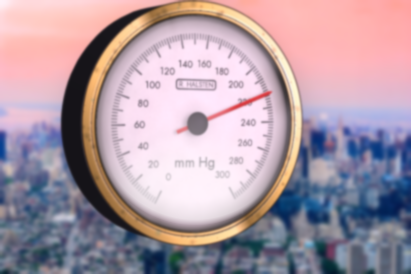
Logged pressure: 220,mmHg
